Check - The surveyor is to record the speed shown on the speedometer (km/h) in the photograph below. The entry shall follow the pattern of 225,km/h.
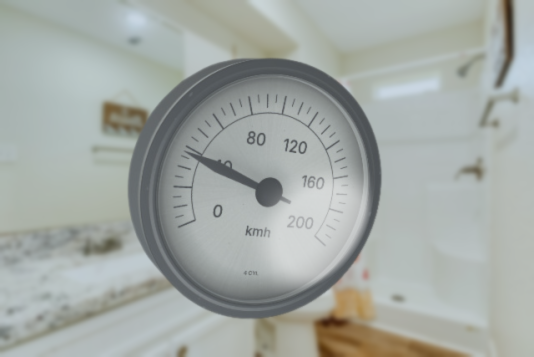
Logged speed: 37.5,km/h
